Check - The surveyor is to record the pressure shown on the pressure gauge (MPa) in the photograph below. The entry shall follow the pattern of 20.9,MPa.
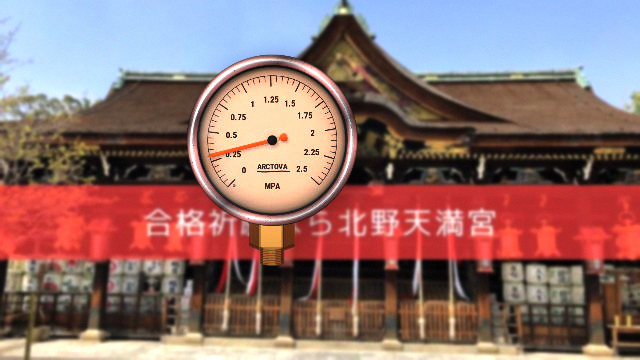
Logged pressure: 0.3,MPa
